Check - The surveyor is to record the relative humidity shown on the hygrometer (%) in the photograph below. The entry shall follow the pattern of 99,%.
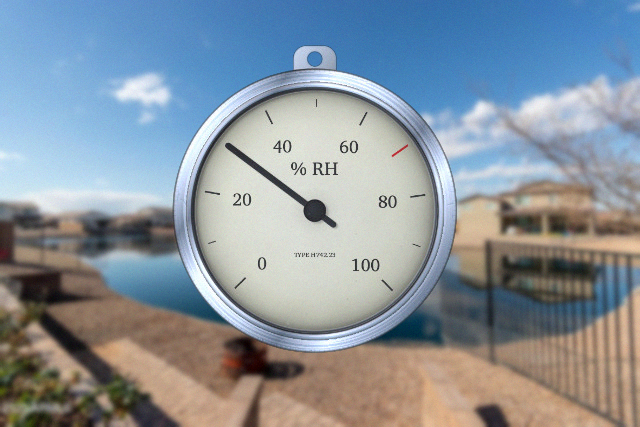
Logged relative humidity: 30,%
